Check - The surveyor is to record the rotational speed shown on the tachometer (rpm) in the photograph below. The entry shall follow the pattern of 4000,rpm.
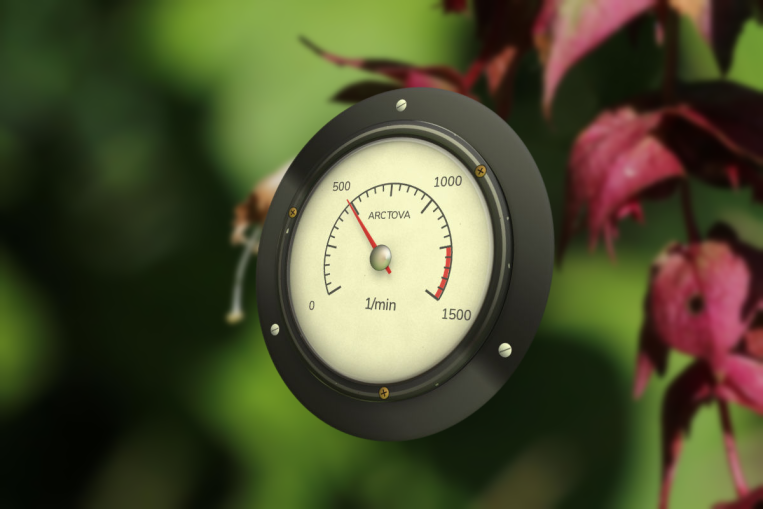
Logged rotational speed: 500,rpm
